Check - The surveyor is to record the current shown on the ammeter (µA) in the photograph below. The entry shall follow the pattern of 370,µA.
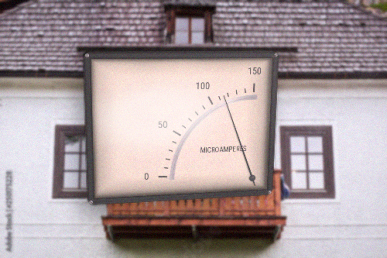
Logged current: 115,µA
